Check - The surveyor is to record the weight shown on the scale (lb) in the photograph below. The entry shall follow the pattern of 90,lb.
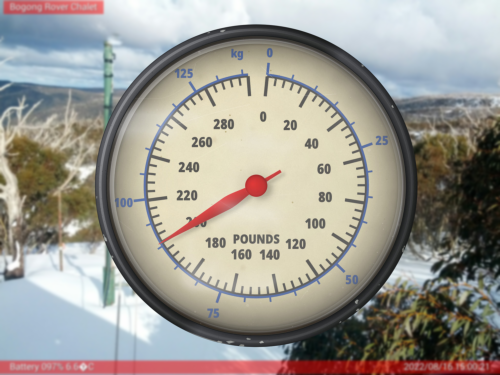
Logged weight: 200,lb
